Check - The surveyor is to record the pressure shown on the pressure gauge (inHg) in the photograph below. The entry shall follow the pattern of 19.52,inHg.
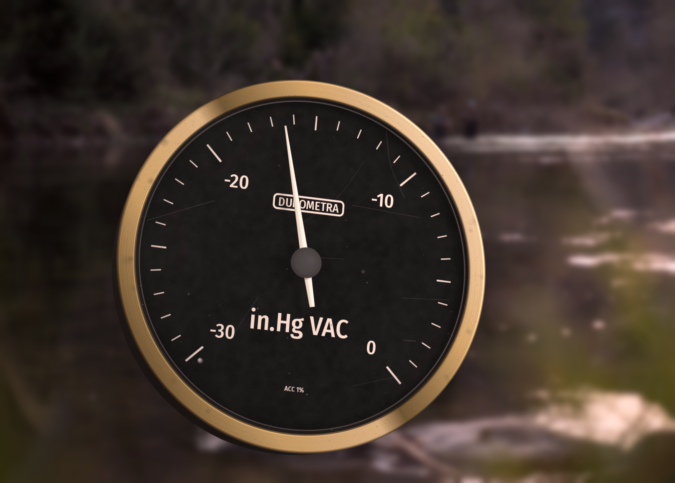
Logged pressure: -16.5,inHg
